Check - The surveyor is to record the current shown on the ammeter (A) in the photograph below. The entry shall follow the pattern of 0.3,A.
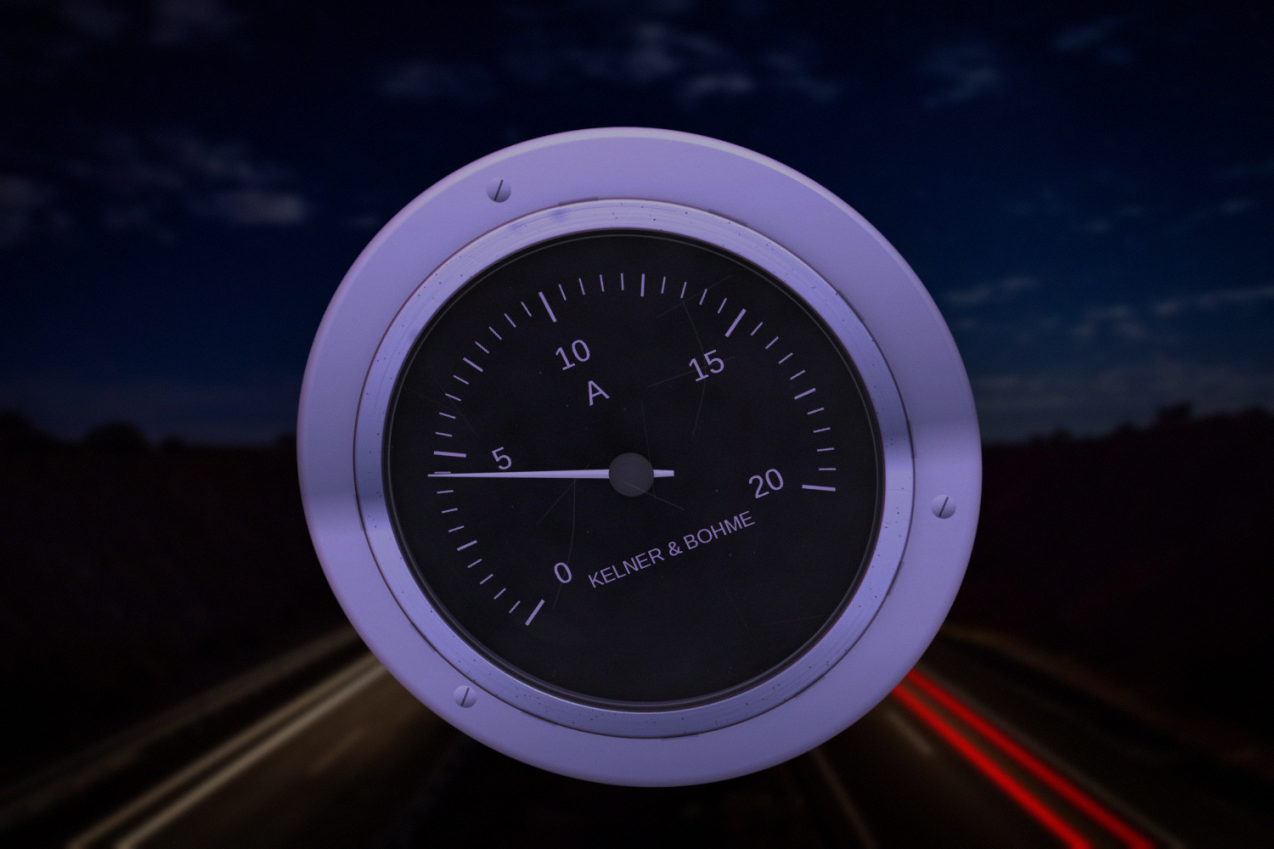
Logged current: 4.5,A
